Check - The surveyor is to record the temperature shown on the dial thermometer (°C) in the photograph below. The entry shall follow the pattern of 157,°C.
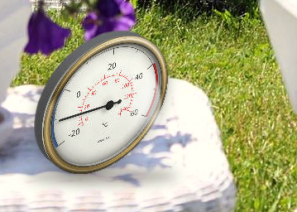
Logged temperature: -10,°C
